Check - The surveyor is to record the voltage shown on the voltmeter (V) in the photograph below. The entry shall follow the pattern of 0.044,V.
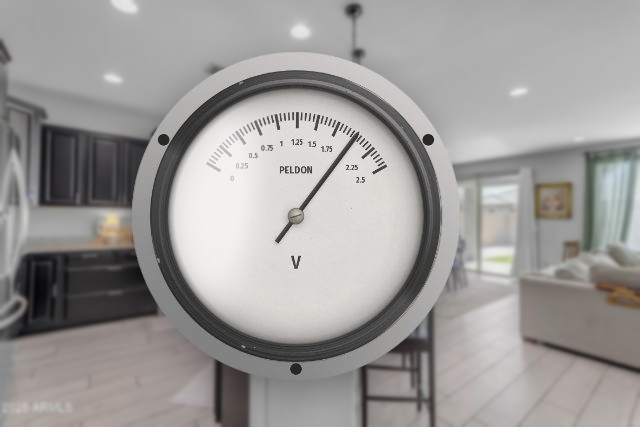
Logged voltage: 2,V
